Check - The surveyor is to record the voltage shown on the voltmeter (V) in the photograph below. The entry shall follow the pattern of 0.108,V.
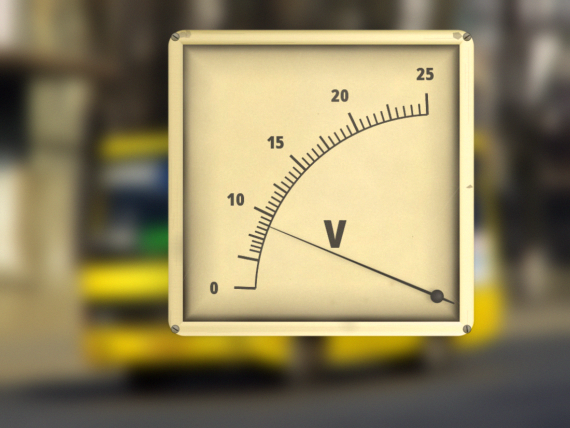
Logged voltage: 9,V
